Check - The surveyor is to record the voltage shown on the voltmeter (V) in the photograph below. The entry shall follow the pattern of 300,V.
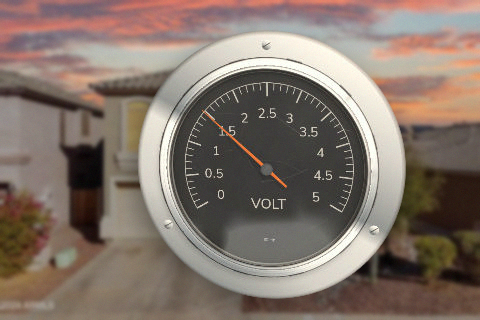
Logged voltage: 1.5,V
